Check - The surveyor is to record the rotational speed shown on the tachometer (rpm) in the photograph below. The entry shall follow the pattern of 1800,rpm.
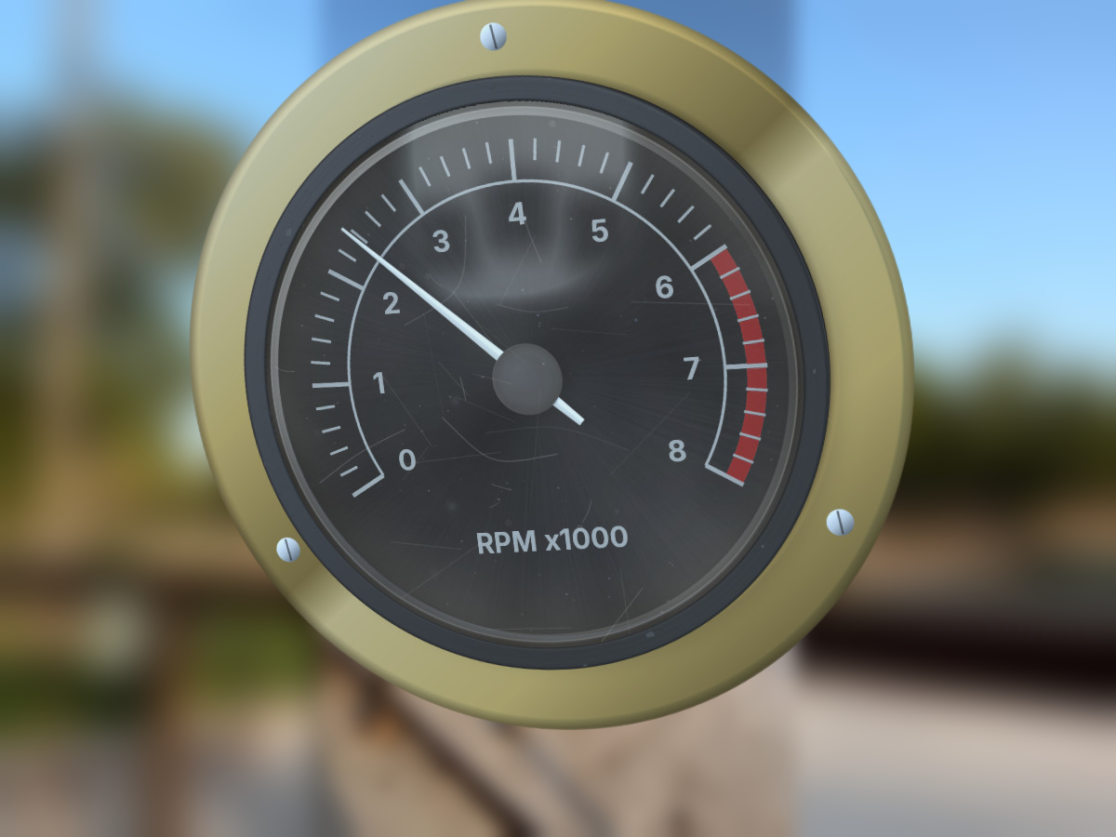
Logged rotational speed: 2400,rpm
